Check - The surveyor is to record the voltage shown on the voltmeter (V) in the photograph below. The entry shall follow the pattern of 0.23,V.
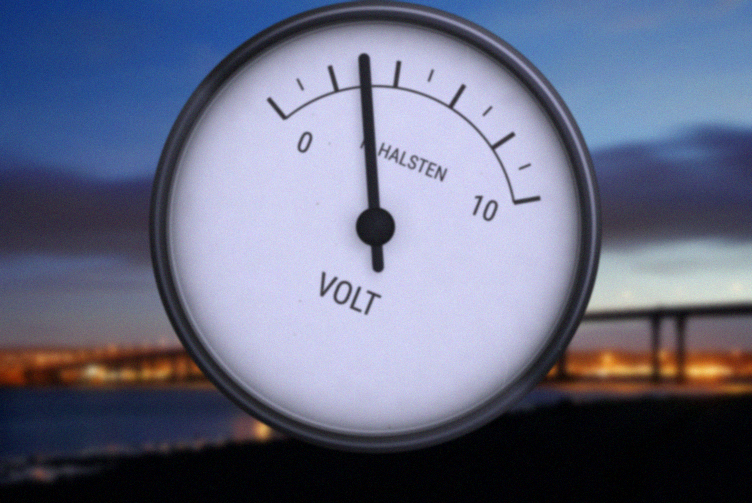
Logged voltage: 3,V
